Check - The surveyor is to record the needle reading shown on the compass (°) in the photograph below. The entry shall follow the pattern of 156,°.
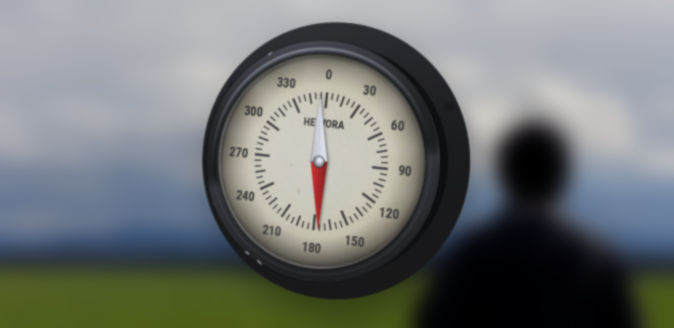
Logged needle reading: 175,°
